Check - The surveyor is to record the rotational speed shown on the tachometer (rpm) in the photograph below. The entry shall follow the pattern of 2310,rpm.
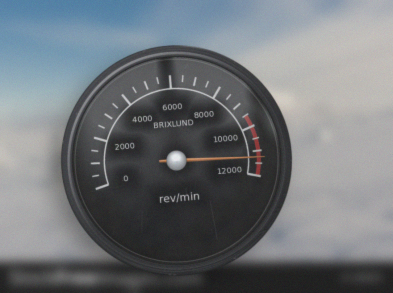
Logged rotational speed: 11250,rpm
